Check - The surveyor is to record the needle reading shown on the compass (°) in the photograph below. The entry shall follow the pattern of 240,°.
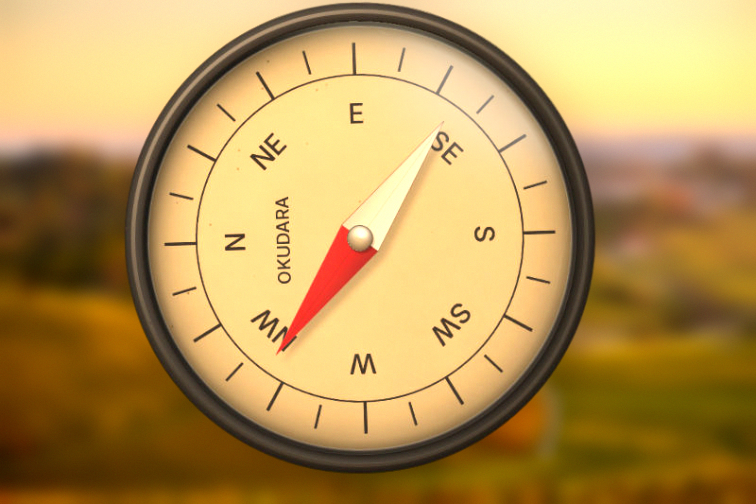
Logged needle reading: 307.5,°
